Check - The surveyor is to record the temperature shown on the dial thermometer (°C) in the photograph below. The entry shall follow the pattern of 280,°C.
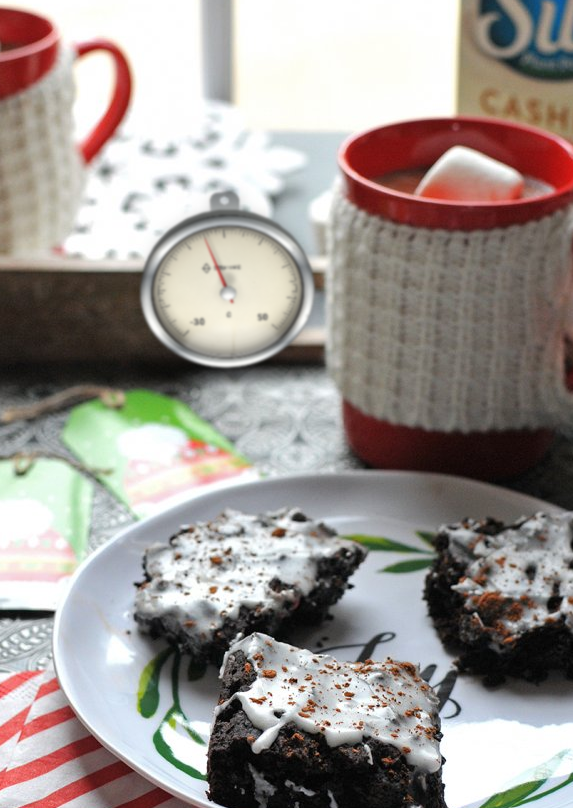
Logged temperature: 5,°C
